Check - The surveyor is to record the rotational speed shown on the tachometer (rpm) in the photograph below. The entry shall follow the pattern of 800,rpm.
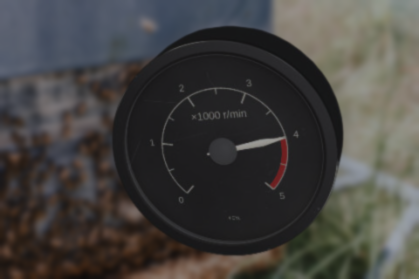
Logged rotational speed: 4000,rpm
